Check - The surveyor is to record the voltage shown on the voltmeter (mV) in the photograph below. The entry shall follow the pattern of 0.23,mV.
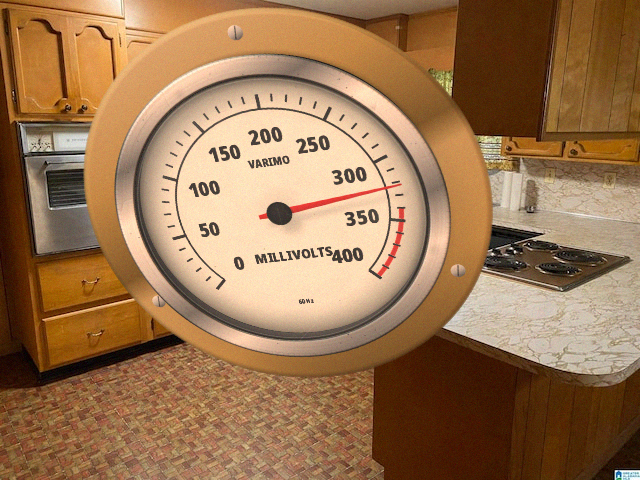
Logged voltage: 320,mV
